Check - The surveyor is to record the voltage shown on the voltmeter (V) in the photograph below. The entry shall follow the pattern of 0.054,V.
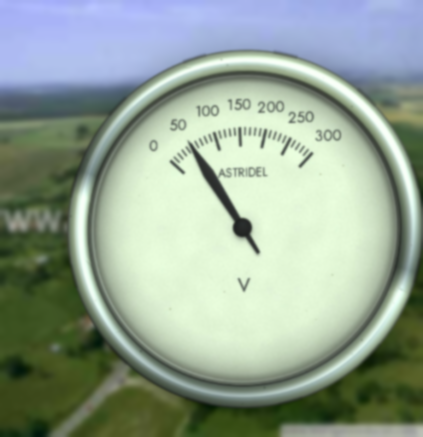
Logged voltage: 50,V
